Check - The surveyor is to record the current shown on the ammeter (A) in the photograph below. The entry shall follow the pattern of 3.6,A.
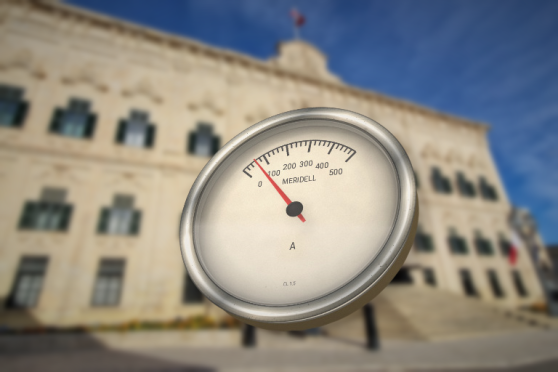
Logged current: 60,A
